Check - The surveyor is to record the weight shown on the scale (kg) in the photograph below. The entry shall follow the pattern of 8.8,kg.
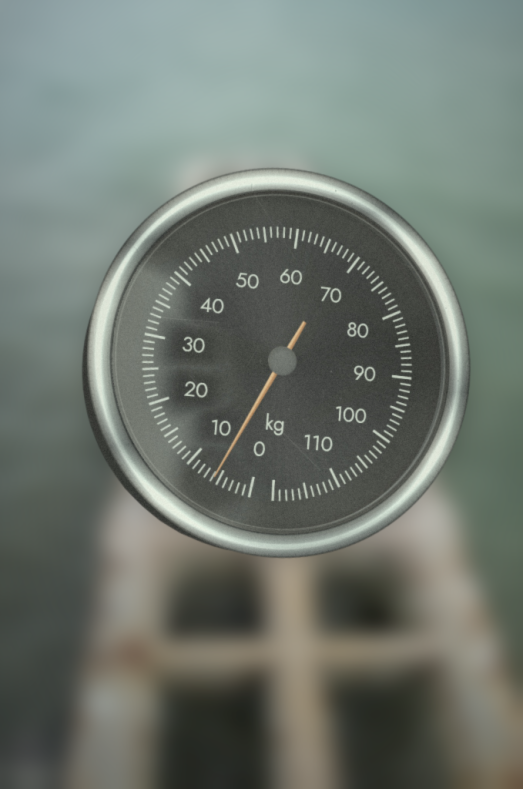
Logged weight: 6,kg
